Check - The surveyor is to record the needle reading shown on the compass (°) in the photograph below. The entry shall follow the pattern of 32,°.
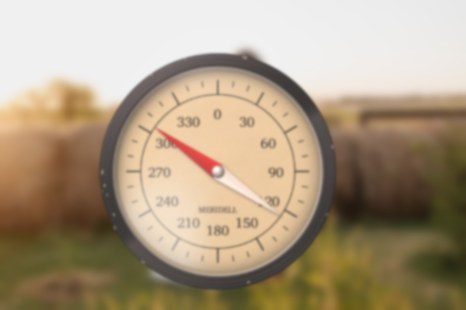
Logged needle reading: 305,°
